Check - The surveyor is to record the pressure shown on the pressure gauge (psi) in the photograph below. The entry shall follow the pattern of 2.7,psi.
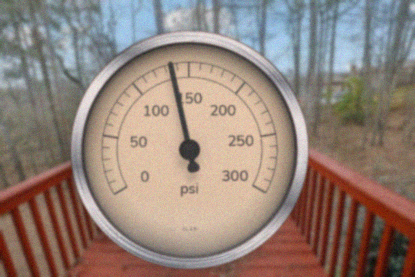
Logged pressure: 135,psi
